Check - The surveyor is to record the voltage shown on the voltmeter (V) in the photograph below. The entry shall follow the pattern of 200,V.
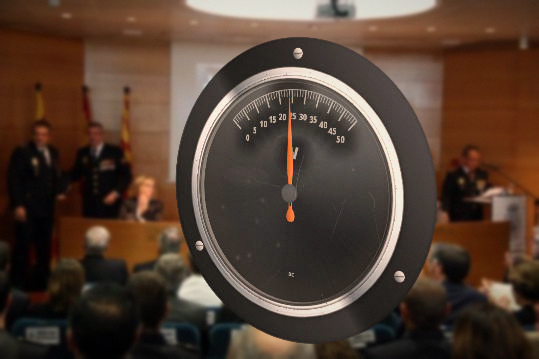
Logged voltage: 25,V
